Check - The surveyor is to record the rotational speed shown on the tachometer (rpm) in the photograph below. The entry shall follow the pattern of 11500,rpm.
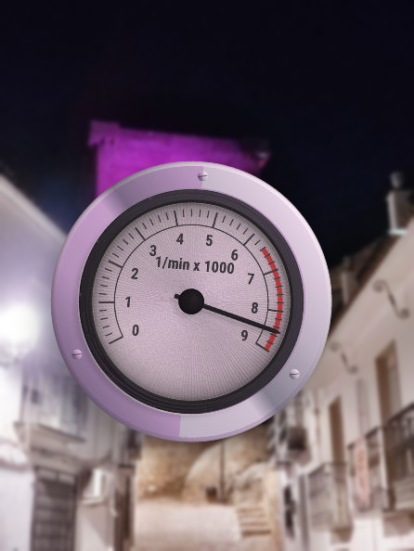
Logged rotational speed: 8500,rpm
